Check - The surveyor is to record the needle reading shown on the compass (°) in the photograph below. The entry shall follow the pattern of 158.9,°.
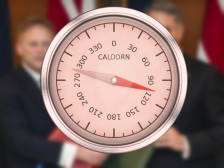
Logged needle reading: 105,°
